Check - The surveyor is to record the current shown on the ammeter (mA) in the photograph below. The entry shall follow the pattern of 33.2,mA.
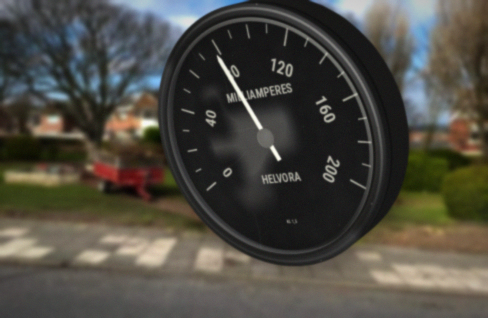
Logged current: 80,mA
